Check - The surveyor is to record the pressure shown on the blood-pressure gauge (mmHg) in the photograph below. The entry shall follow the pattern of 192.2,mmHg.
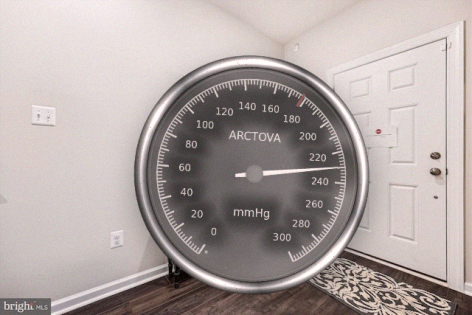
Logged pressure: 230,mmHg
